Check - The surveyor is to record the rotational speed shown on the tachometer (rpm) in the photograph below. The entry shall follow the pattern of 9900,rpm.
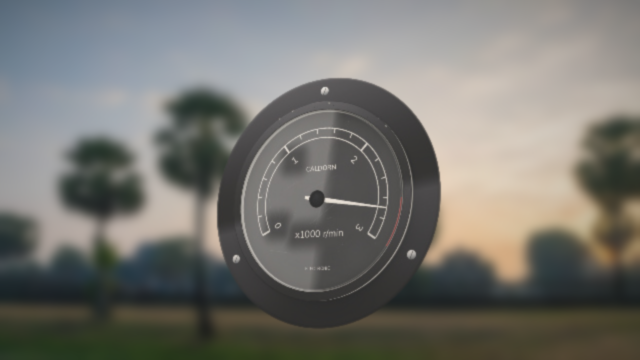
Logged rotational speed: 2700,rpm
